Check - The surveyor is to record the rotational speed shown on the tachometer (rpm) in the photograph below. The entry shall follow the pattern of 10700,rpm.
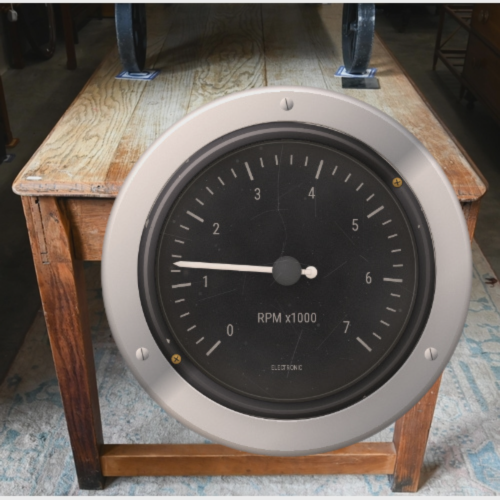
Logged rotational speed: 1300,rpm
